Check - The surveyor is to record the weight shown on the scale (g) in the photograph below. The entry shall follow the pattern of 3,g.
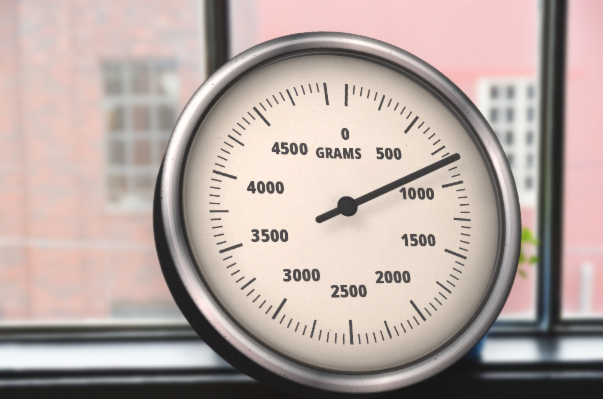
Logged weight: 850,g
